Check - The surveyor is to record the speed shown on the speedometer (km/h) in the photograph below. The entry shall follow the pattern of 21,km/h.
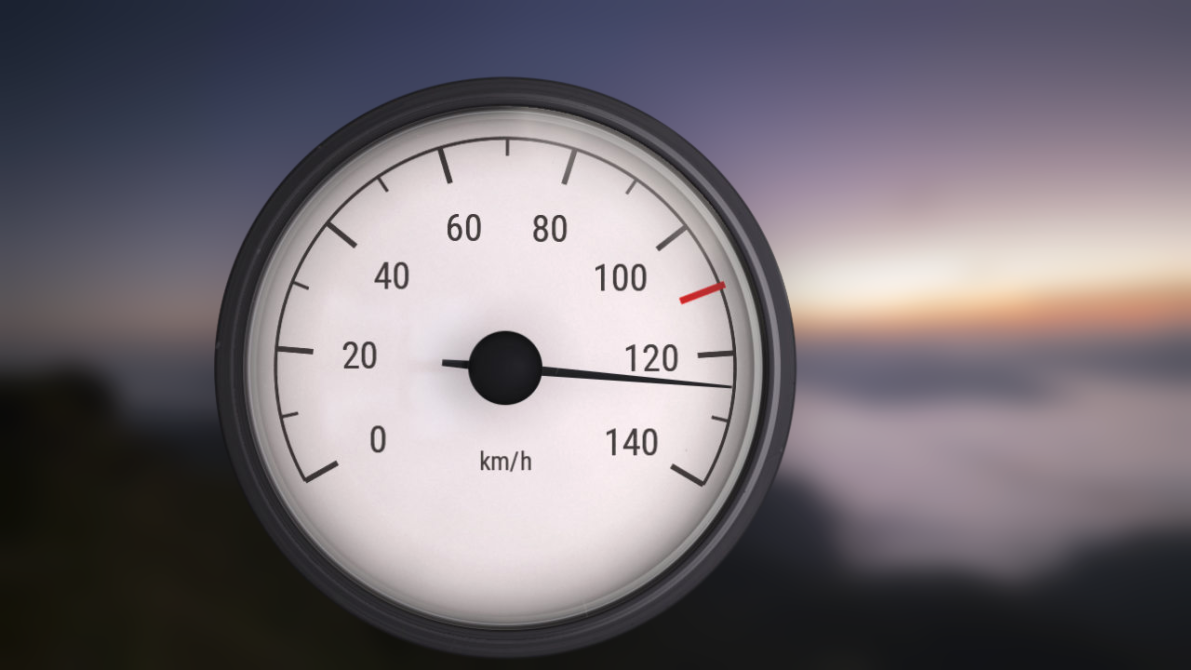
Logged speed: 125,km/h
